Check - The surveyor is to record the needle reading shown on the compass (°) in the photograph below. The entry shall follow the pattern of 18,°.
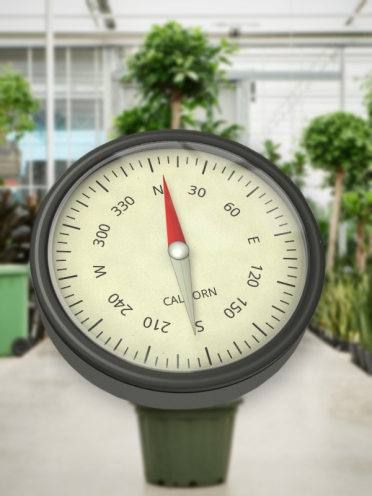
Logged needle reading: 5,°
